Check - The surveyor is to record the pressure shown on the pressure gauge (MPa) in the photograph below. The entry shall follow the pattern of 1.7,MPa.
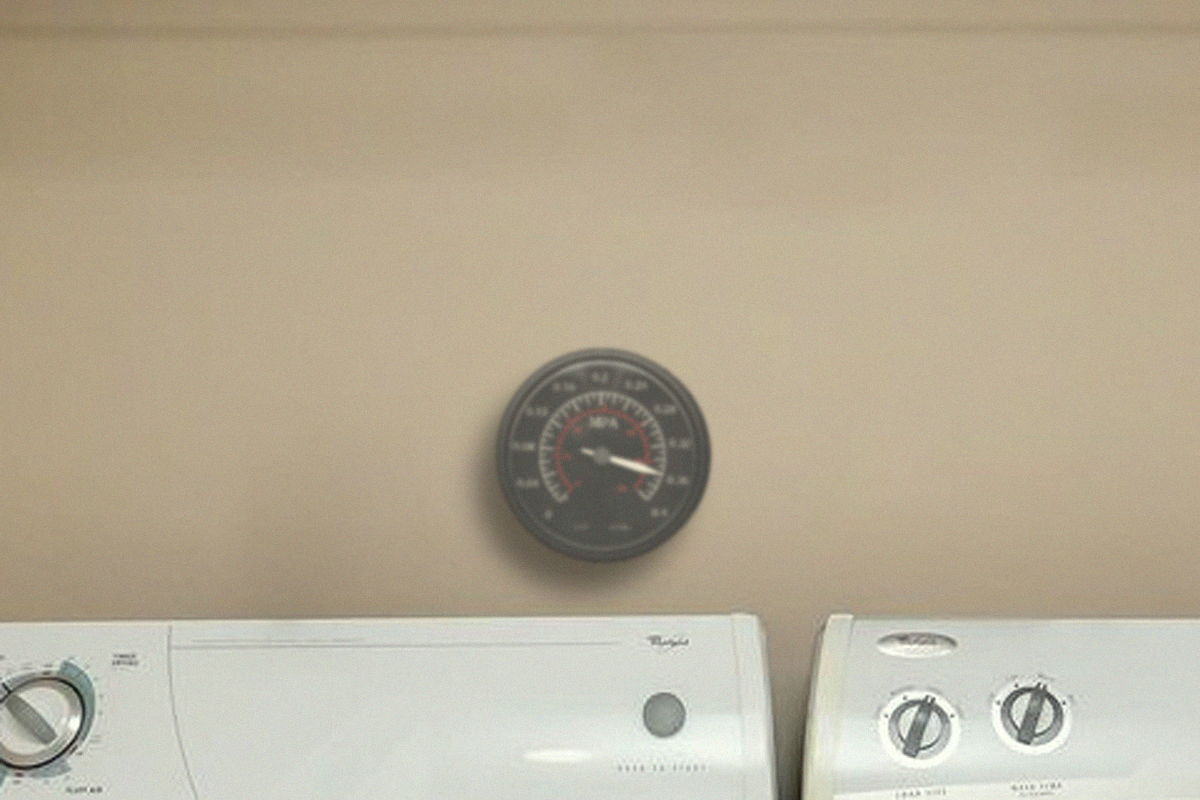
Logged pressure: 0.36,MPa
